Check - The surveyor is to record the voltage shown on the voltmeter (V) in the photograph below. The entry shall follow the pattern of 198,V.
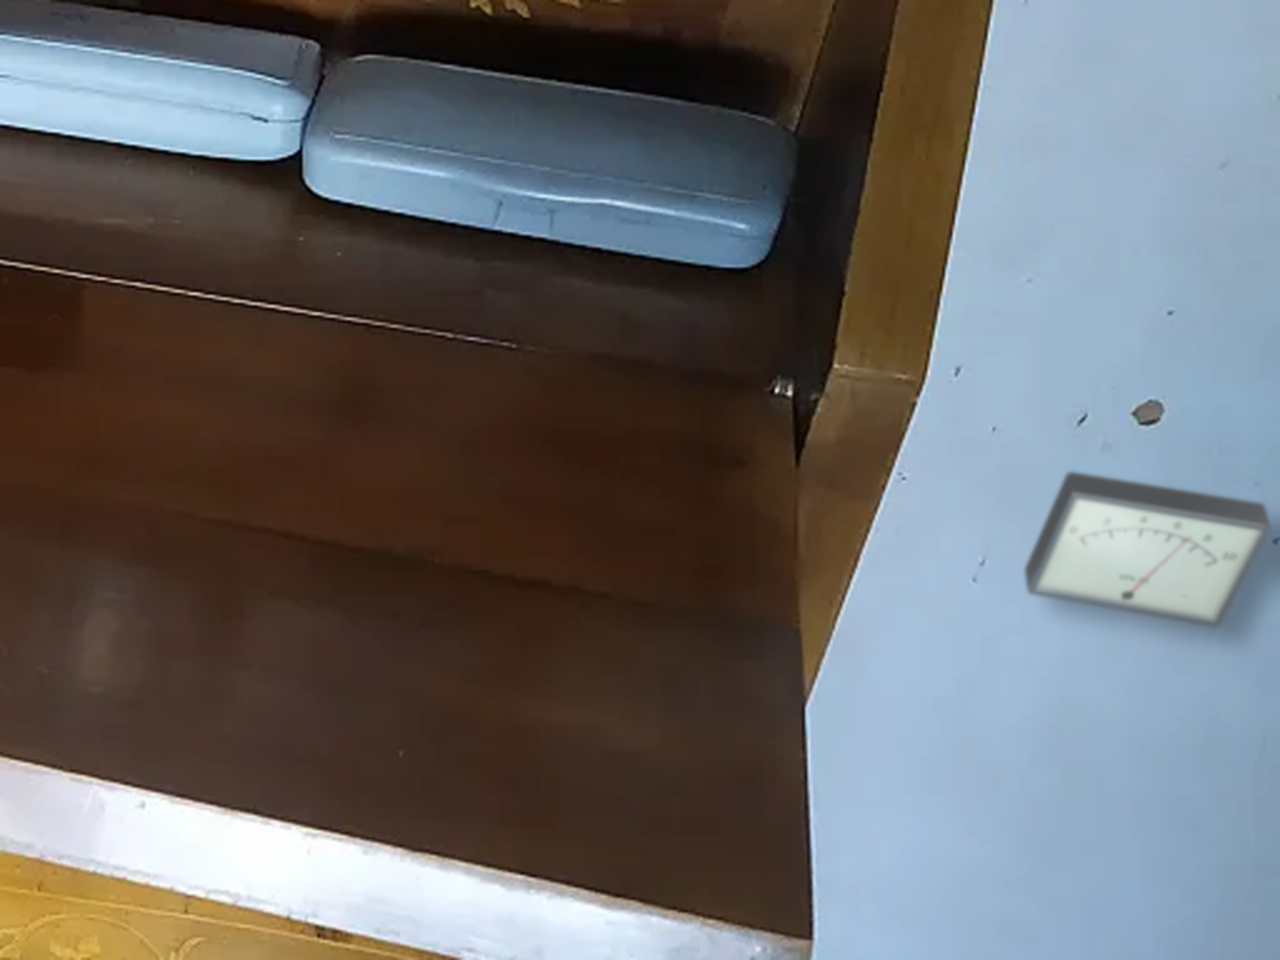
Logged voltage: 7,V
